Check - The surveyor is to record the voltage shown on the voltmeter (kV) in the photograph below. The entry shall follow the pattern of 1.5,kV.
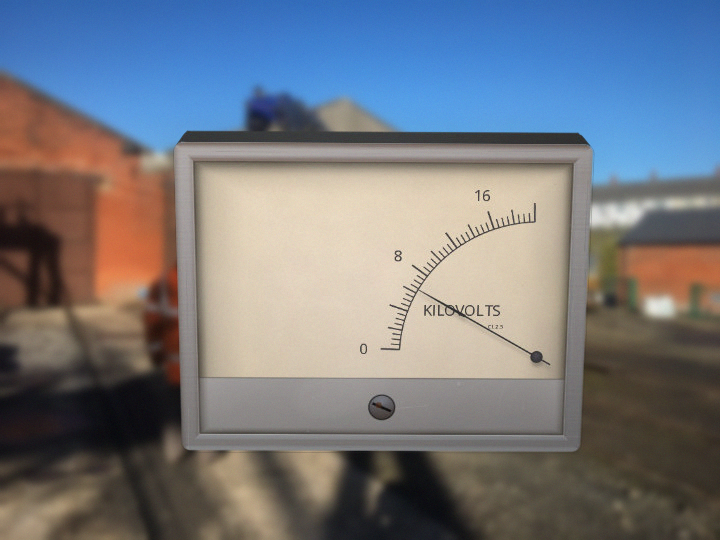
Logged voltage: 6.5,kV
